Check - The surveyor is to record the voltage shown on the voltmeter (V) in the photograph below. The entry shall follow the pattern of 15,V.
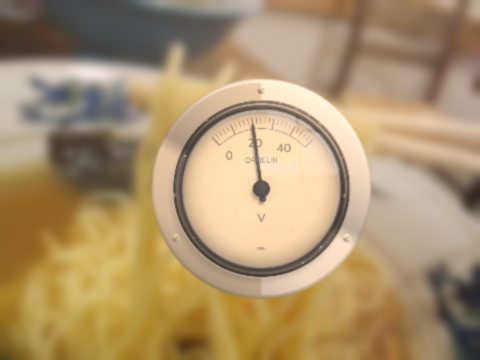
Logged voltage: 20,V
